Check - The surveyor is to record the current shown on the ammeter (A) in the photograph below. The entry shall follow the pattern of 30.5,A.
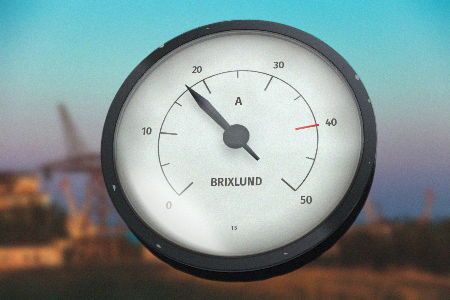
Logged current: 17.5,A
